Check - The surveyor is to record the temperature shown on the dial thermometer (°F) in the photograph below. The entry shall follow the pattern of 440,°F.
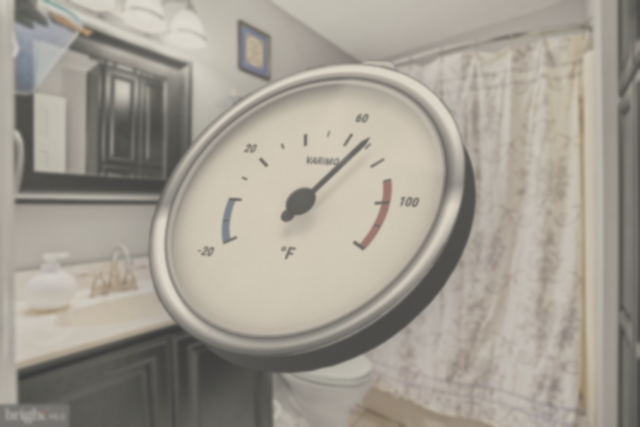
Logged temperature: 70,°F
